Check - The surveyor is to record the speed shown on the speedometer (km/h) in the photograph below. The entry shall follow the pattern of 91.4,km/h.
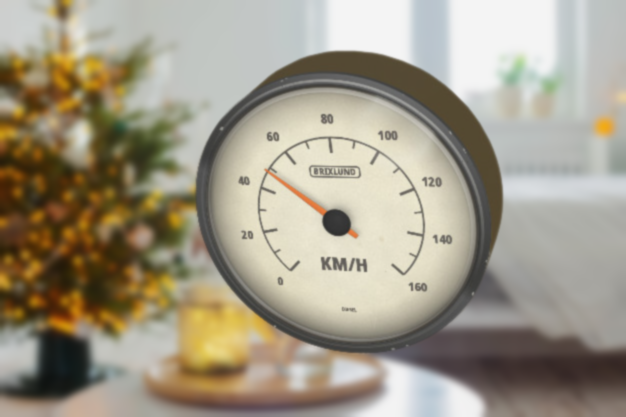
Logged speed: 50,km/h
